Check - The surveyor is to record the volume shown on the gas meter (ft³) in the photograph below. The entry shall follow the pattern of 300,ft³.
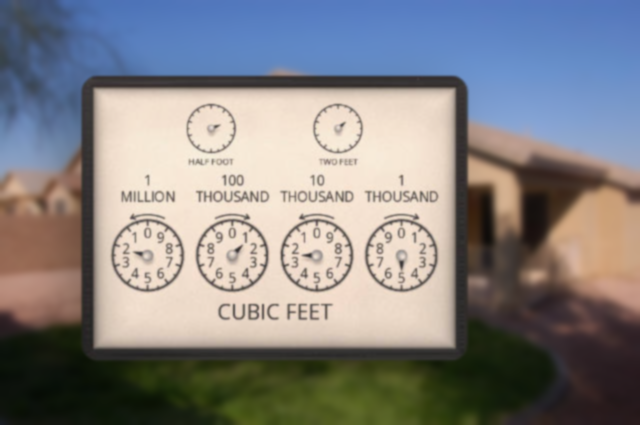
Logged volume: 212500,ft³
